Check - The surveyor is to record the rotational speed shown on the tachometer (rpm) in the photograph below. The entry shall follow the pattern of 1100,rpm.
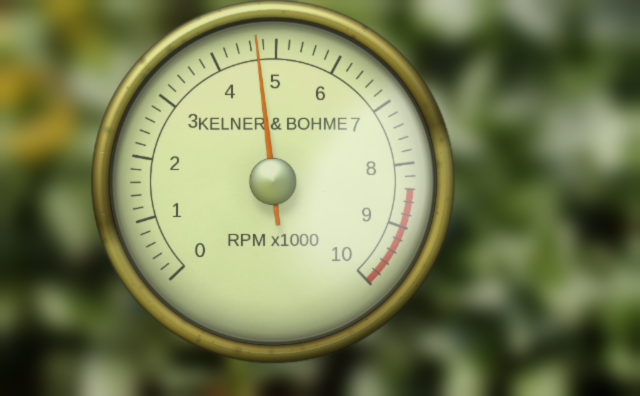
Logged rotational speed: 4700,rpm
